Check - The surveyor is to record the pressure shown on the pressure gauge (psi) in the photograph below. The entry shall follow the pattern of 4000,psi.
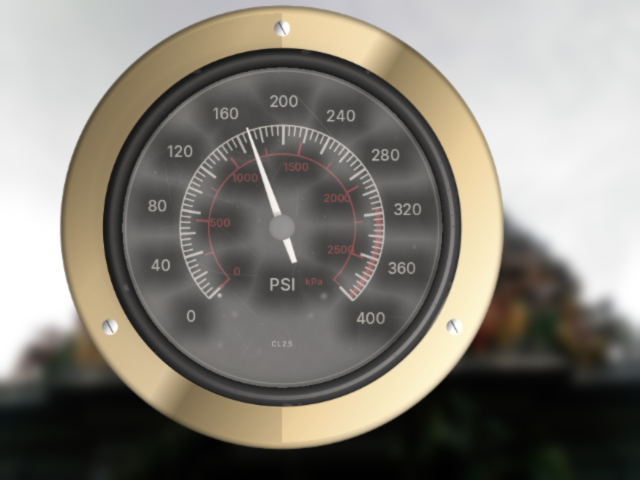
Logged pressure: 170,psi
